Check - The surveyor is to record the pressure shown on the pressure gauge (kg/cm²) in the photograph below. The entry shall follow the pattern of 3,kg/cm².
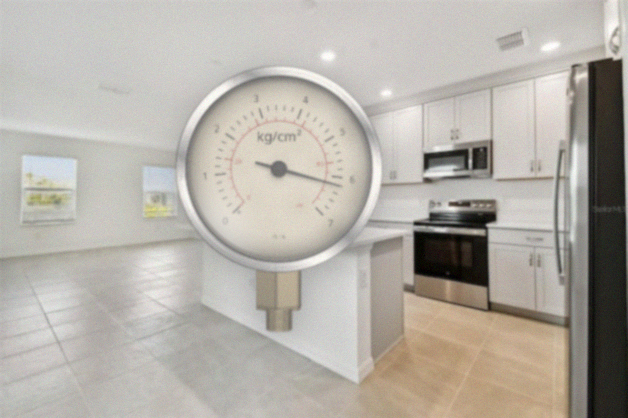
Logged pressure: 6.2,kg/cm²
